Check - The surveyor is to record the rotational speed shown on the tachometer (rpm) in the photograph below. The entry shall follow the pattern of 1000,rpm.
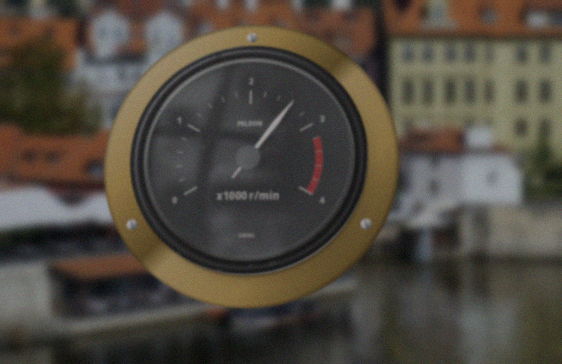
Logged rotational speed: 2600,rpm
